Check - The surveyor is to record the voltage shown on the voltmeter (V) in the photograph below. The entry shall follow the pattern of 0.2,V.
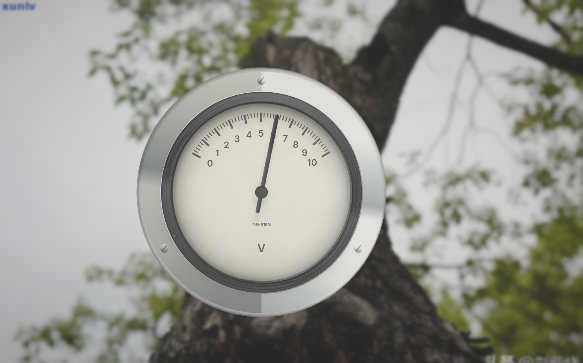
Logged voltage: 6,V
